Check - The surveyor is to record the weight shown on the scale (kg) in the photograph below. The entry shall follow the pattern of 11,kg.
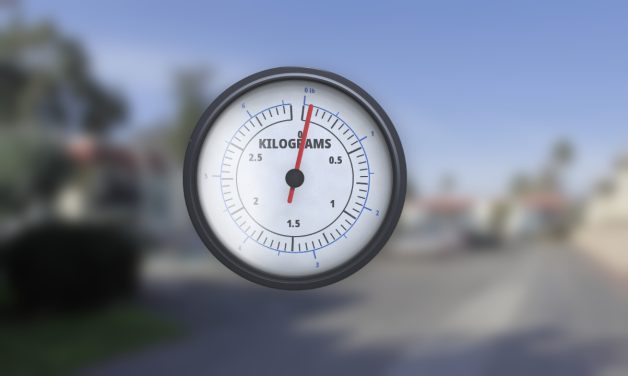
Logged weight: 0.05,kg
